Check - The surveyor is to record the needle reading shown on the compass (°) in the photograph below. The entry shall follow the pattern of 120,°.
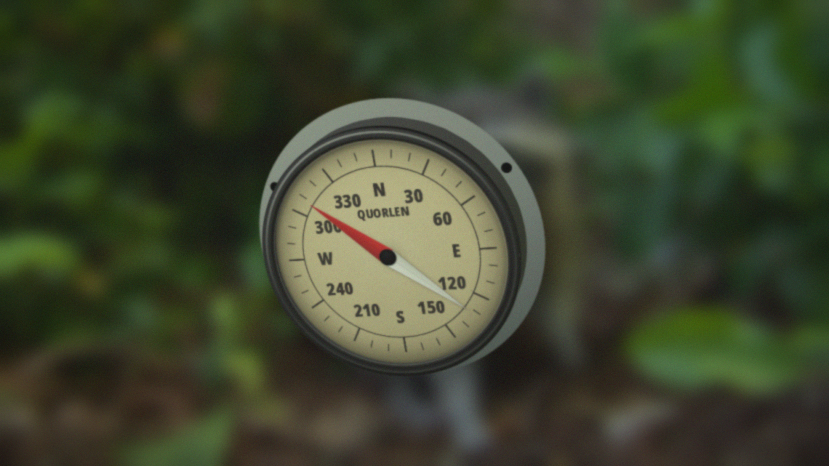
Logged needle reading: 310,°
